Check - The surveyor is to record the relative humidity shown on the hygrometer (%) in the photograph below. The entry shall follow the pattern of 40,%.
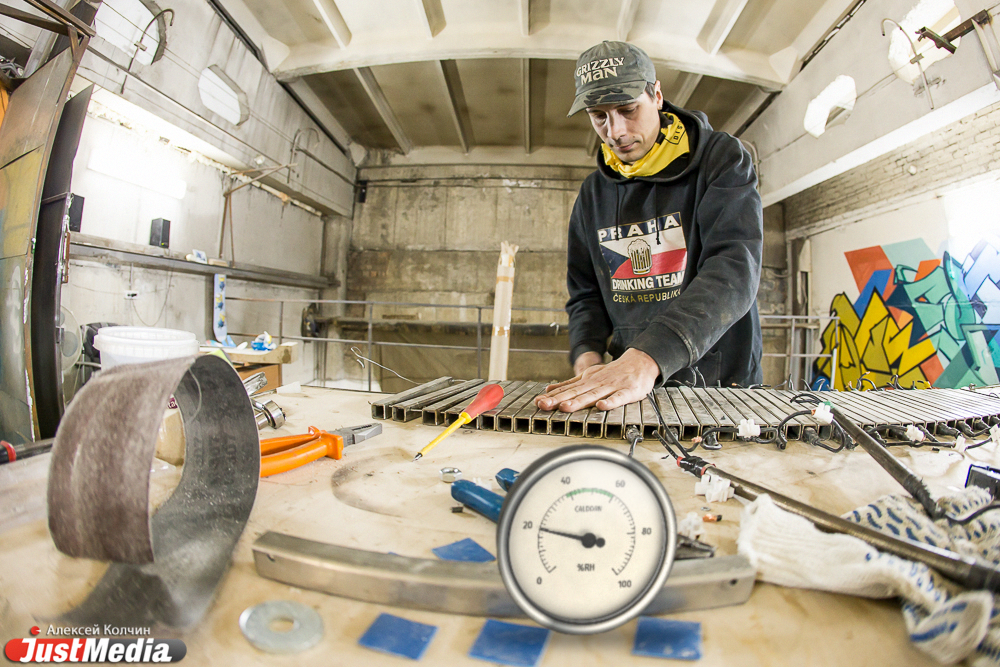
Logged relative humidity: 20,%
